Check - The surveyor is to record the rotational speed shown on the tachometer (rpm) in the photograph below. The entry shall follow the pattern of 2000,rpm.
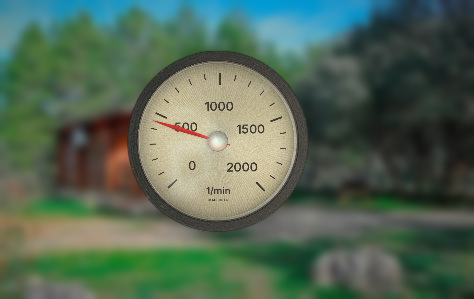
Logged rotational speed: 450,rpm
